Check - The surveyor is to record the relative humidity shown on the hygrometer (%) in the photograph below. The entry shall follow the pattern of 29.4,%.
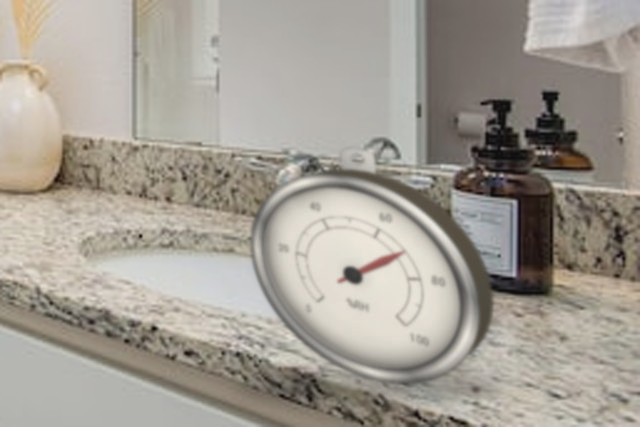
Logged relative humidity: 70,%
